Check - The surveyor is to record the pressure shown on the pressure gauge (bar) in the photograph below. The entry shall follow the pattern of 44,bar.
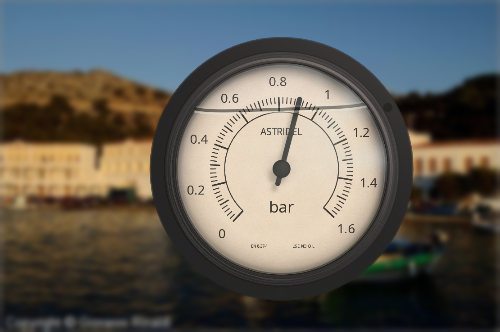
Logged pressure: 0.9,bar
